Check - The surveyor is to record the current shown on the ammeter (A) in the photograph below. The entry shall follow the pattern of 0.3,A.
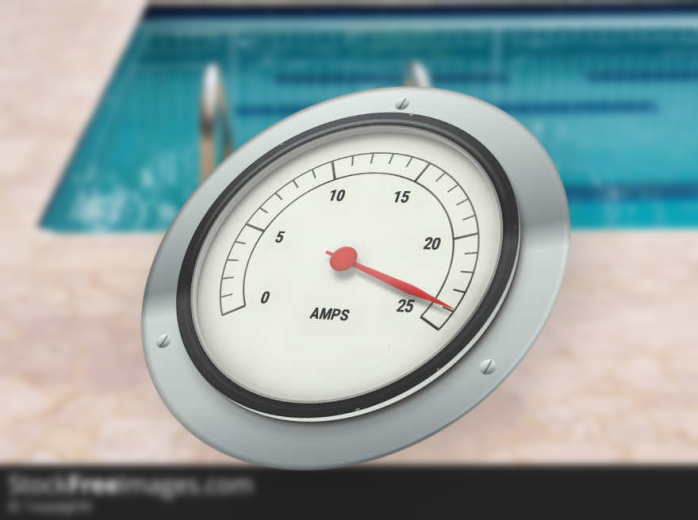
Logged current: 24,A
